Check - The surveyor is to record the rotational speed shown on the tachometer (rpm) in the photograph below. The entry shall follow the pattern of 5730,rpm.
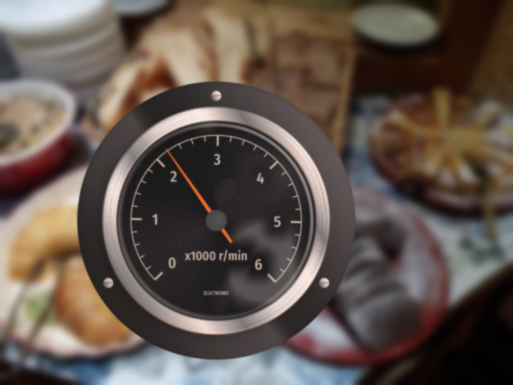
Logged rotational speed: 2200,rpm
